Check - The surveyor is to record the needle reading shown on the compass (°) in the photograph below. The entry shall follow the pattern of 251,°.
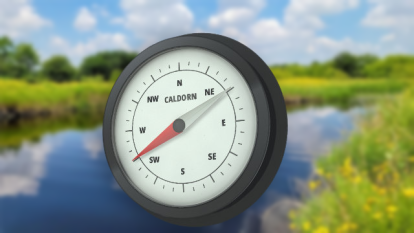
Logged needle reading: 240,°
